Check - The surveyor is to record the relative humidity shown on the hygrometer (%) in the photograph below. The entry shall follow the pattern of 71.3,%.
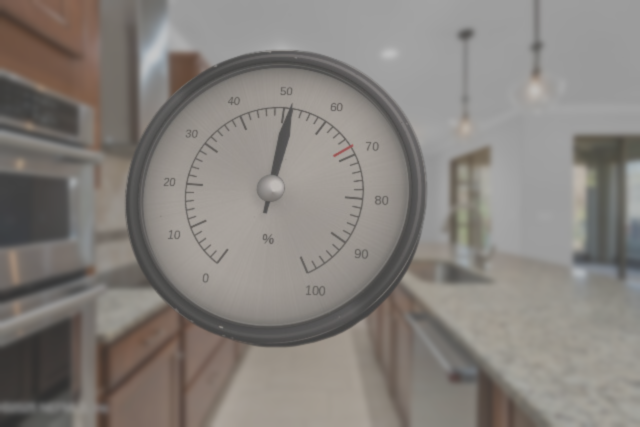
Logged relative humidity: 52,%
